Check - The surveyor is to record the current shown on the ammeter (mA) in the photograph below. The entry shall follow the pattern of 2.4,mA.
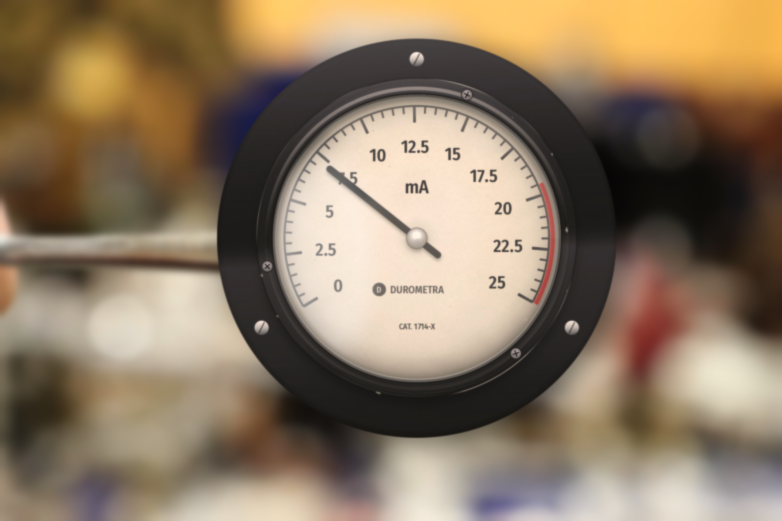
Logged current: 7.25,mA
